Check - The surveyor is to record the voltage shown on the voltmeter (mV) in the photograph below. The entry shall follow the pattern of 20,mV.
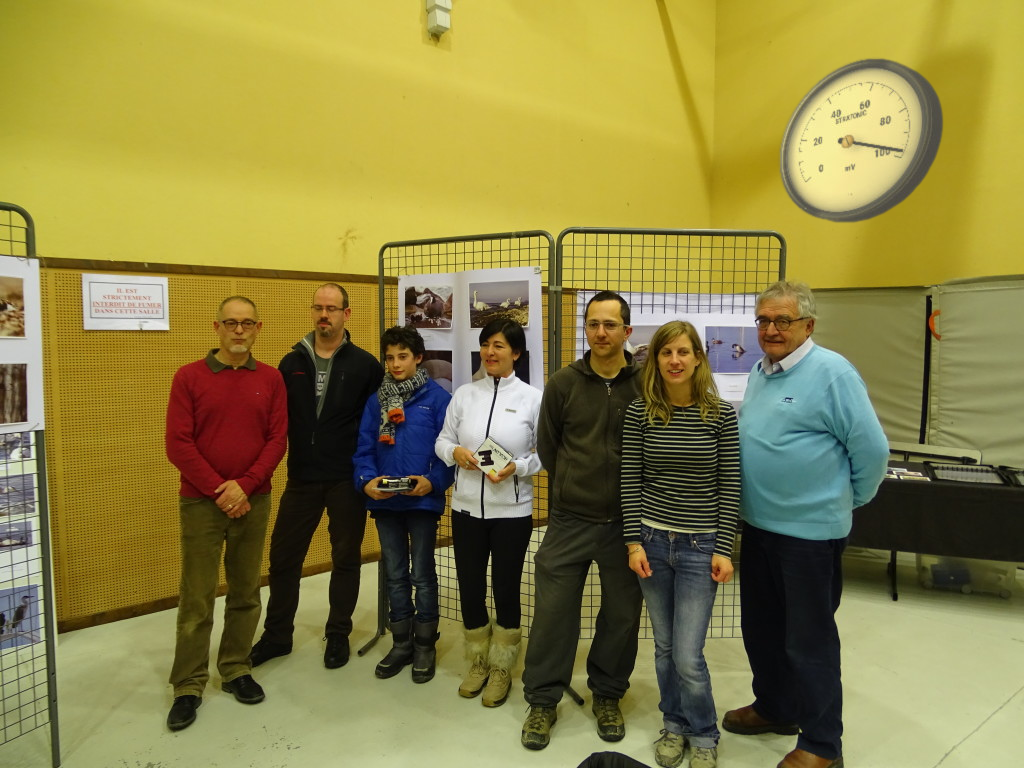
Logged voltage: 97.5,mV
